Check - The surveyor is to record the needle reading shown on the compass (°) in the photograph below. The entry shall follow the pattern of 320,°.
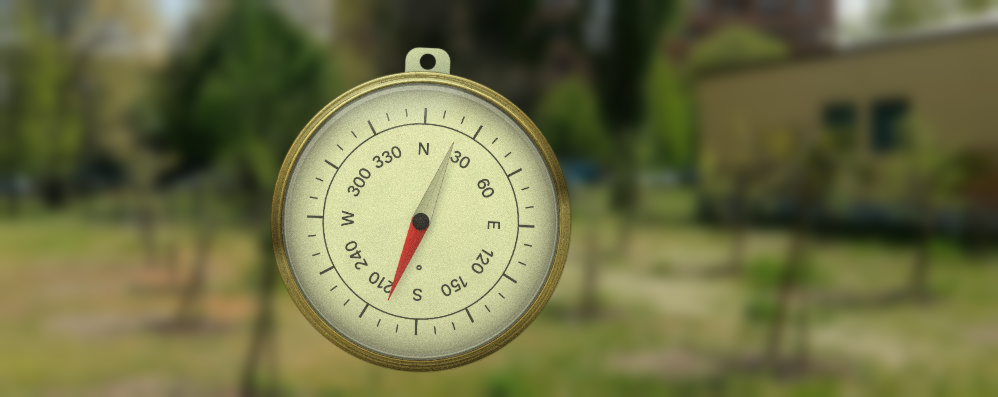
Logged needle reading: 200,°
